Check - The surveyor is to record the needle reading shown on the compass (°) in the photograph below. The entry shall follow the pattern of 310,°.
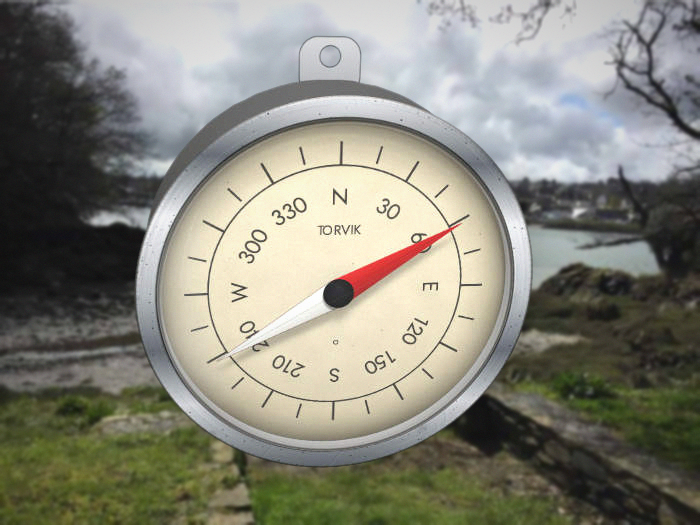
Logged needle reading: 60,°
